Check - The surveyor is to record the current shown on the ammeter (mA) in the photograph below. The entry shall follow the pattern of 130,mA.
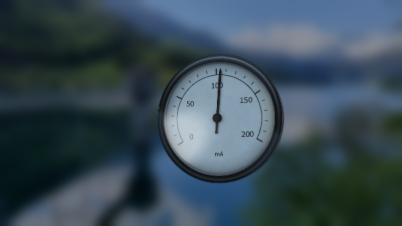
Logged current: 105,mA
